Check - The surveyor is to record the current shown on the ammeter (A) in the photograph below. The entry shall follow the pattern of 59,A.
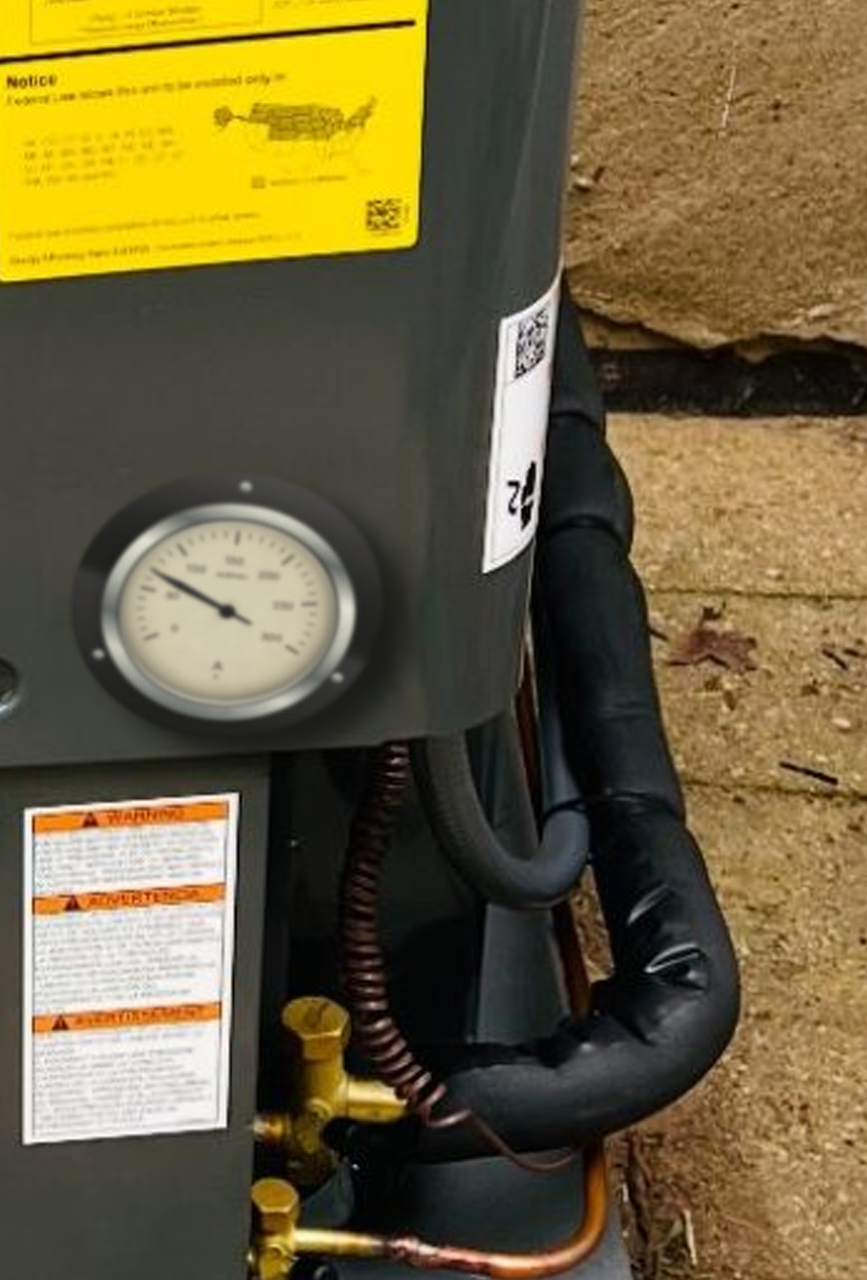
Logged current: 70,A
